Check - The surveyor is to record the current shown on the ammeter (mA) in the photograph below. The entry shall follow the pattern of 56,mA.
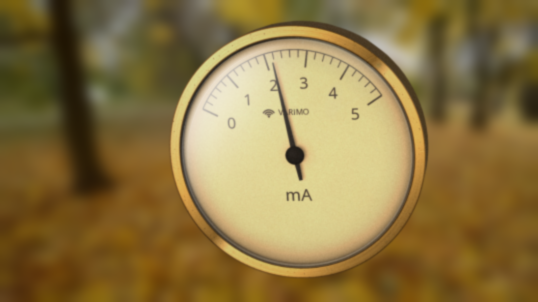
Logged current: 2.2,mA
